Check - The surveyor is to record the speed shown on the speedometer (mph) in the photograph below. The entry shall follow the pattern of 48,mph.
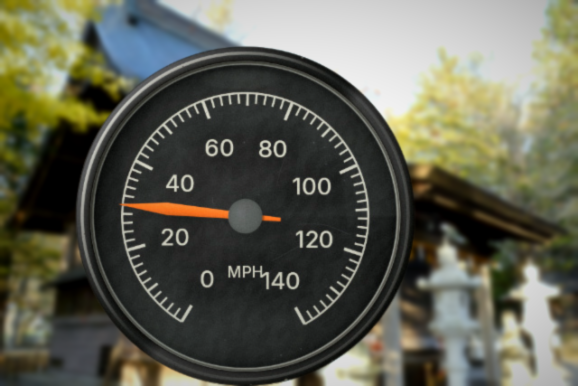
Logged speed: 30,mph
